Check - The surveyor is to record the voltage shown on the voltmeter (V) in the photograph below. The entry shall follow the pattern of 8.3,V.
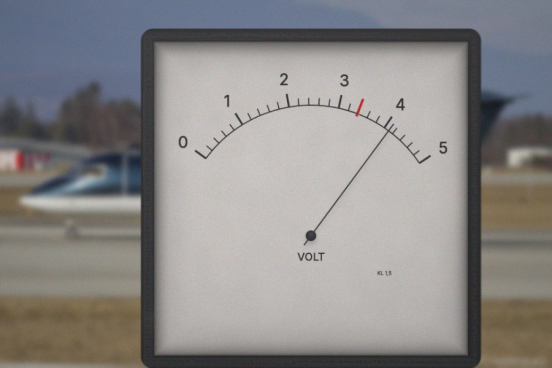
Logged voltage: 4.1,V
